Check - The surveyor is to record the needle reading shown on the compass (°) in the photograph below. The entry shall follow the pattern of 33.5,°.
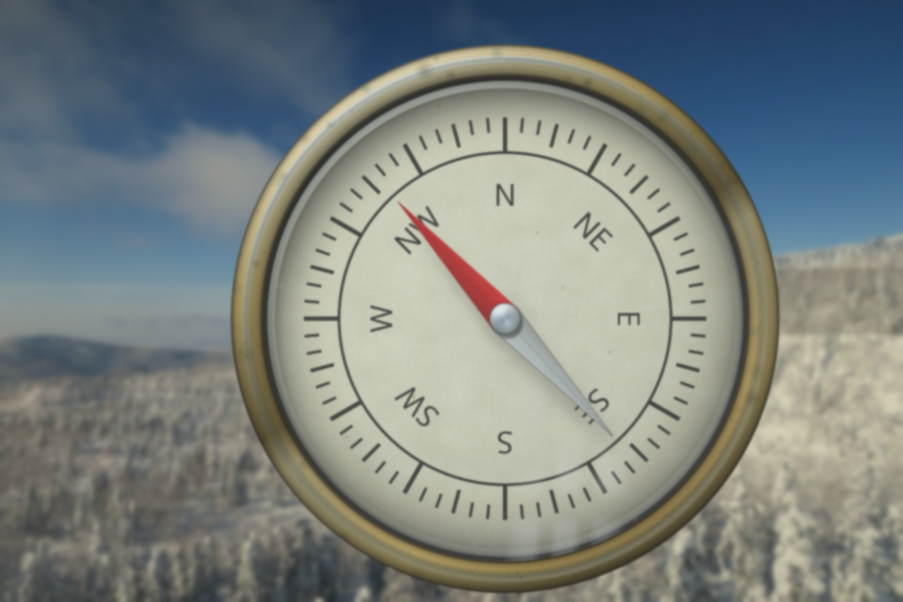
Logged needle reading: 317.5,°
